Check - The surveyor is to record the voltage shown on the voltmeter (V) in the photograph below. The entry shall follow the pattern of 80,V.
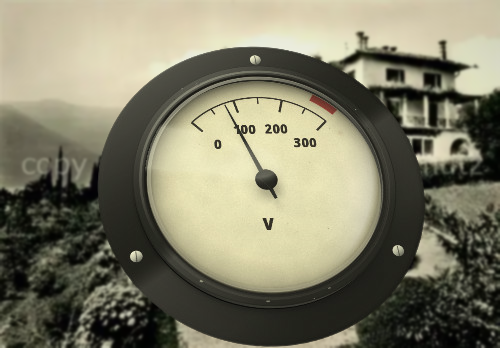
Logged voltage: 75,V
